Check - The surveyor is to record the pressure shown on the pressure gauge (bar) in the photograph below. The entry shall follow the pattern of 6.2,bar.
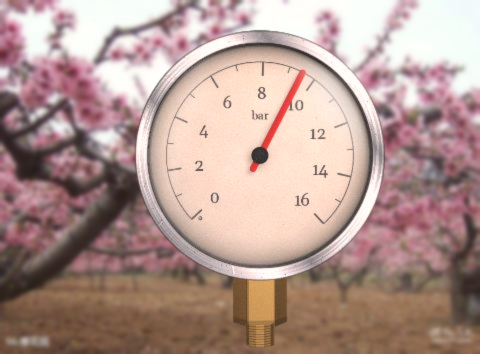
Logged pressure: 9.5,bar
